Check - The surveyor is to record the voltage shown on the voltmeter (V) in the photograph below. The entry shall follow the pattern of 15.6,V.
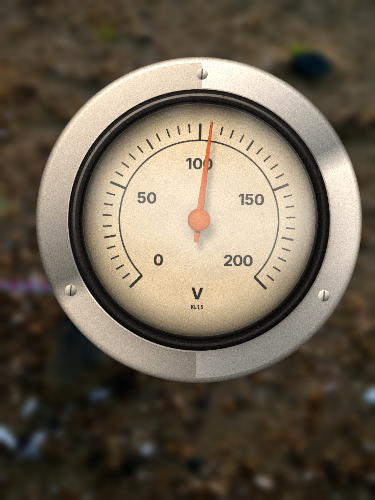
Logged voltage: 105,V
